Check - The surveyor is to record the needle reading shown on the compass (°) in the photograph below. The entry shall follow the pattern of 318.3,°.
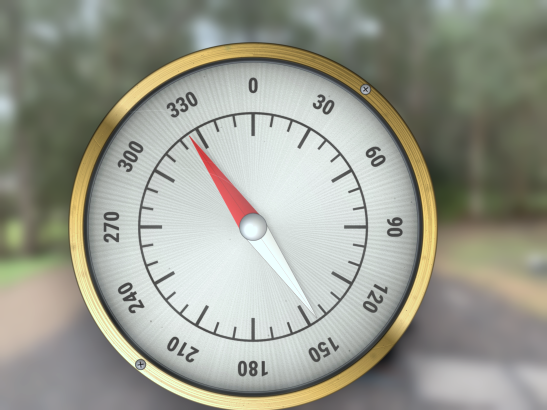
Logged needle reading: 325,°
